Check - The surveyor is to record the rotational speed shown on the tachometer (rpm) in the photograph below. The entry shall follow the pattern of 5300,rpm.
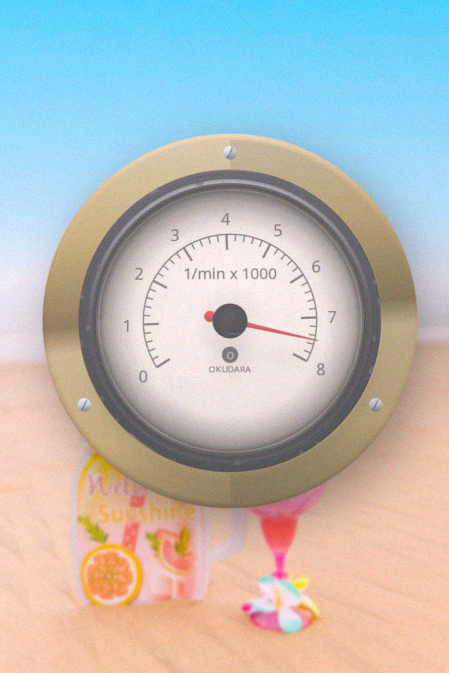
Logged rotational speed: 7500,rpm
